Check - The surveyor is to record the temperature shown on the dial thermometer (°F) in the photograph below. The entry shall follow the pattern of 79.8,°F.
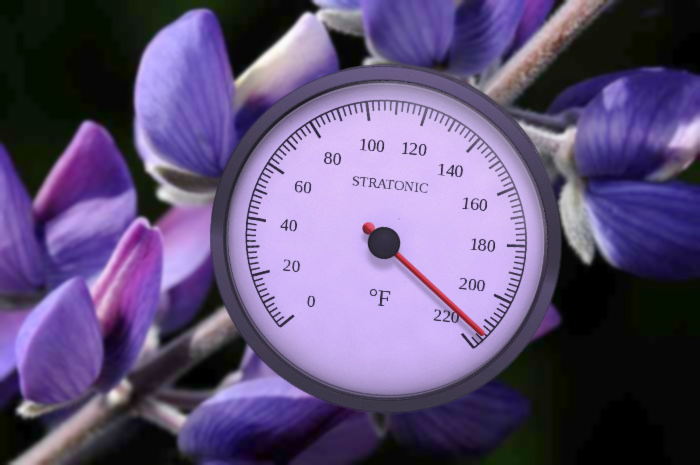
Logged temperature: 214,°F
